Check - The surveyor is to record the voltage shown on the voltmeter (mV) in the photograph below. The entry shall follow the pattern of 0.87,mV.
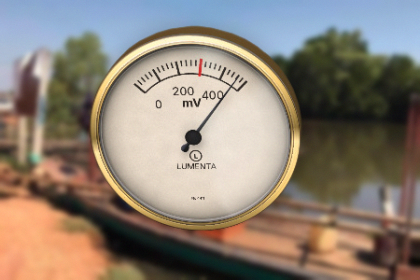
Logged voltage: 460,mV
